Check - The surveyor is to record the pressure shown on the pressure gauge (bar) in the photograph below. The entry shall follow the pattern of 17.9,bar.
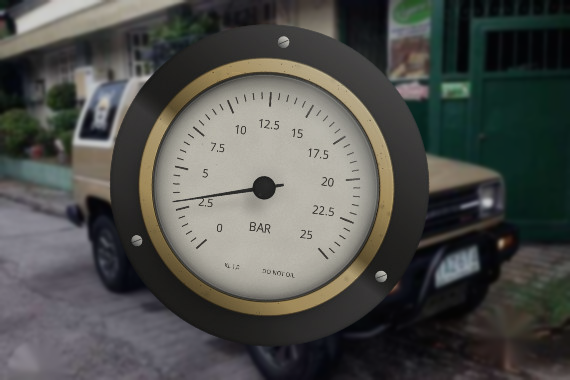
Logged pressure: 3,bar
